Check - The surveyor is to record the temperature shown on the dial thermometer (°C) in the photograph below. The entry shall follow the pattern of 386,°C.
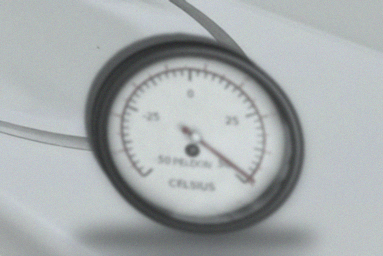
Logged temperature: 47.5,°C
